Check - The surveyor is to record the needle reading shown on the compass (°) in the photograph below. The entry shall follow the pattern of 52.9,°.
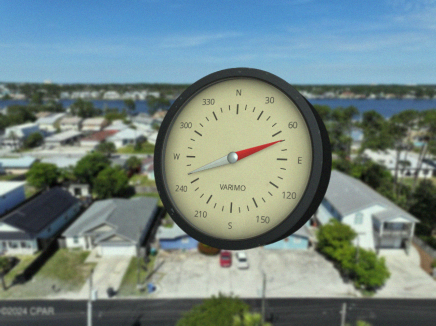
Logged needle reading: 70,°
